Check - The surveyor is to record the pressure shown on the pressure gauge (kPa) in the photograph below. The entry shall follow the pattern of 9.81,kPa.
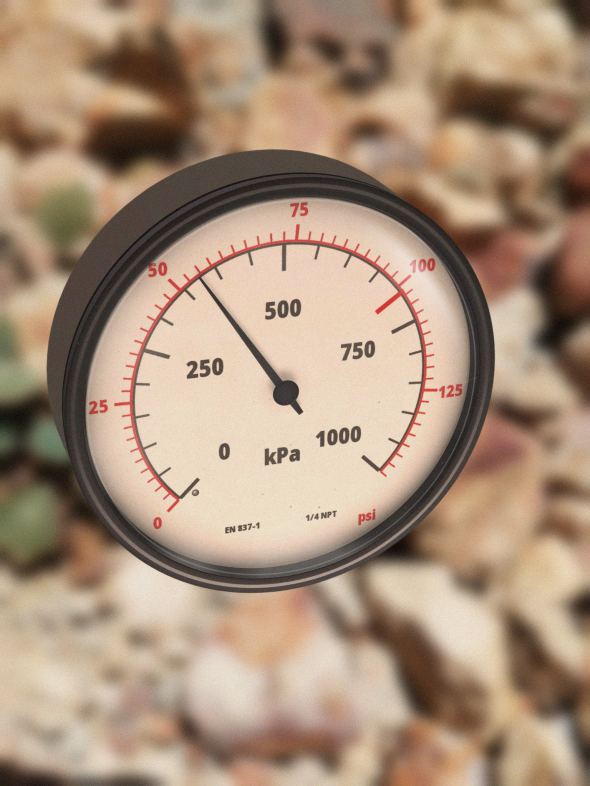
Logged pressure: 375,kPa
